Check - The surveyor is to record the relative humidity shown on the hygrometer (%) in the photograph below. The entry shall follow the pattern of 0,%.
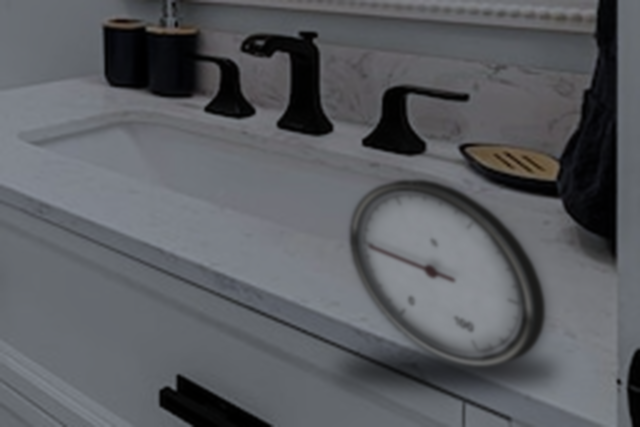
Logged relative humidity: 20,%
